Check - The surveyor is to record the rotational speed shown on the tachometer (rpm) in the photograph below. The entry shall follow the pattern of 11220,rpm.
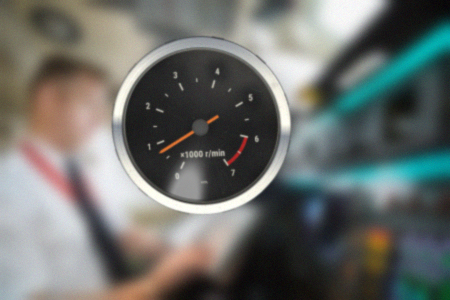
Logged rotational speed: 750,rpm
